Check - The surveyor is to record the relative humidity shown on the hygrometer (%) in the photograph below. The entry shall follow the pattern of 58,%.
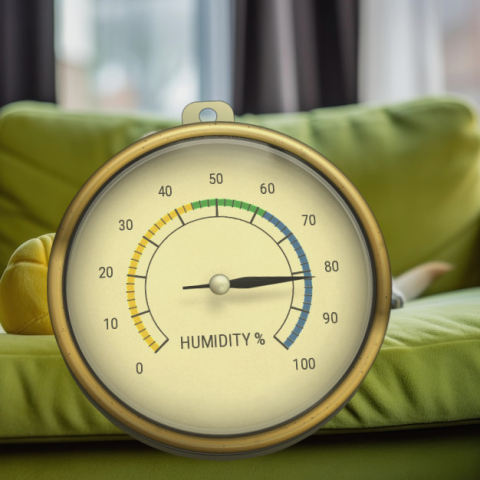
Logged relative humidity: 82,%
